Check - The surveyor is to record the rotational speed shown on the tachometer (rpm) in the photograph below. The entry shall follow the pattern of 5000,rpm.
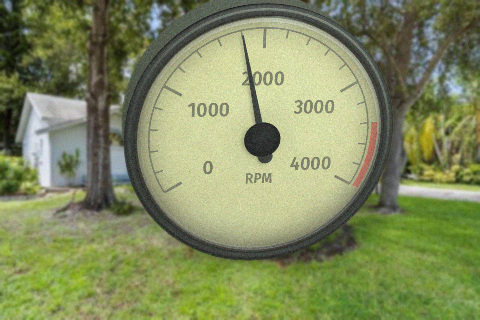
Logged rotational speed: 1800,rpm
